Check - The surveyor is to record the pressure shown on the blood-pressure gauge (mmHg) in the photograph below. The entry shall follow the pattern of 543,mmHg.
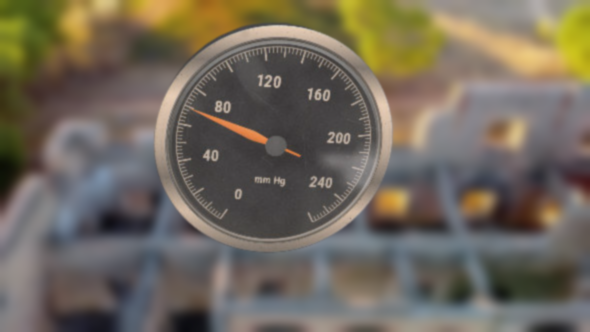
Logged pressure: 70,mmHg
